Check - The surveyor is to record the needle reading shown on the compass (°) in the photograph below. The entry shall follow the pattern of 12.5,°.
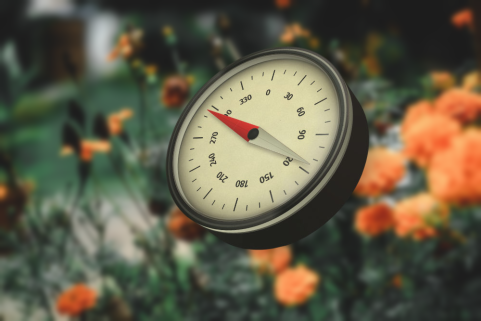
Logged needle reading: 295,°
